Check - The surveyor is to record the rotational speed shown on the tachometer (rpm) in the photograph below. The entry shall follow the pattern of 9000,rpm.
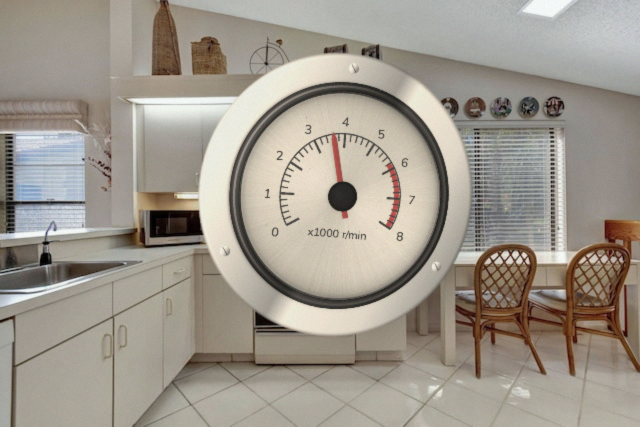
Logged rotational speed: 3600,rpm
